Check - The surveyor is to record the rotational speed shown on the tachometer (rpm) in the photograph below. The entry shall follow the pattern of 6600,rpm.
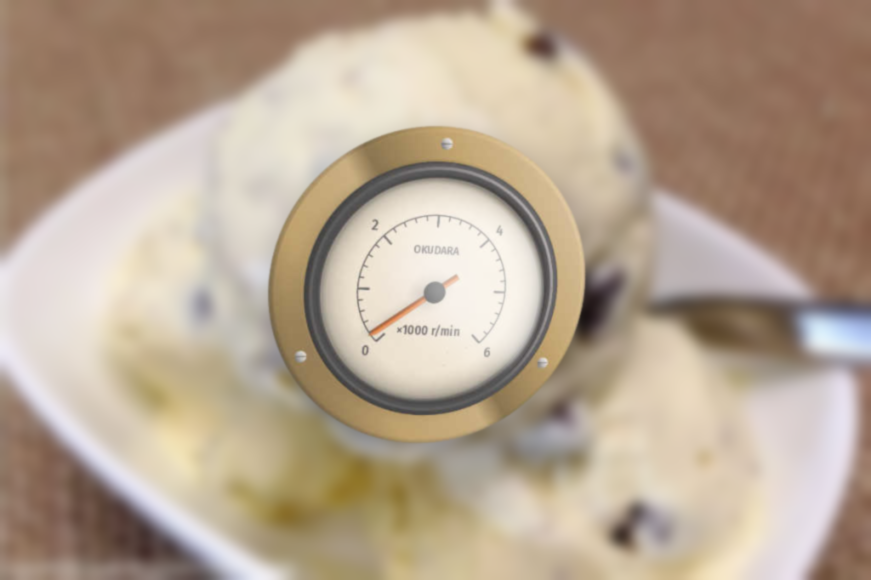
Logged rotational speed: 200,rpm
